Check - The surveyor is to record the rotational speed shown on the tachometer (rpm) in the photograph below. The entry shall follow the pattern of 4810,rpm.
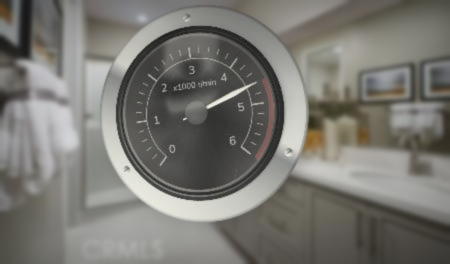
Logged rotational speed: 4600,rpm
